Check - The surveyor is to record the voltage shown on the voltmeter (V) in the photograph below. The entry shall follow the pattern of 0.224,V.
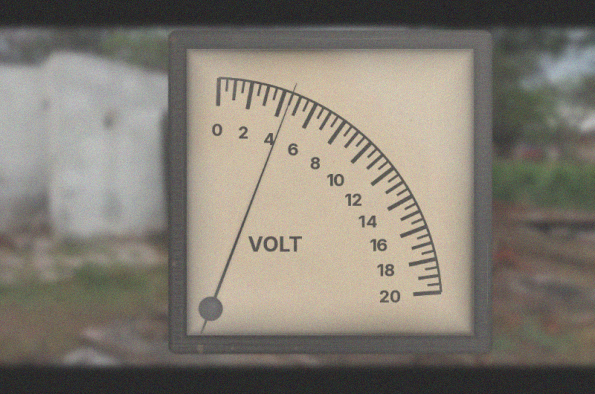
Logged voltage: 4.5,V
